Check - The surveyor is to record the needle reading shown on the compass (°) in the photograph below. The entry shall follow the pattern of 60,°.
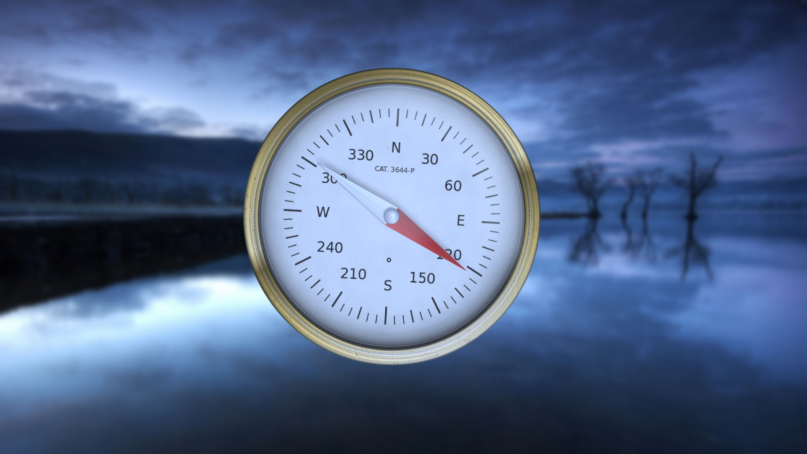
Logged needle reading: 122.5,°
